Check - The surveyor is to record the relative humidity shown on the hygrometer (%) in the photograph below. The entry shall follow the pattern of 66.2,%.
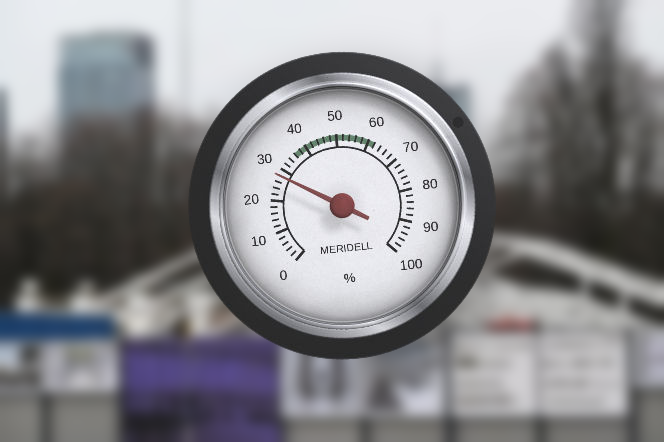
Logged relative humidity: 28,%
